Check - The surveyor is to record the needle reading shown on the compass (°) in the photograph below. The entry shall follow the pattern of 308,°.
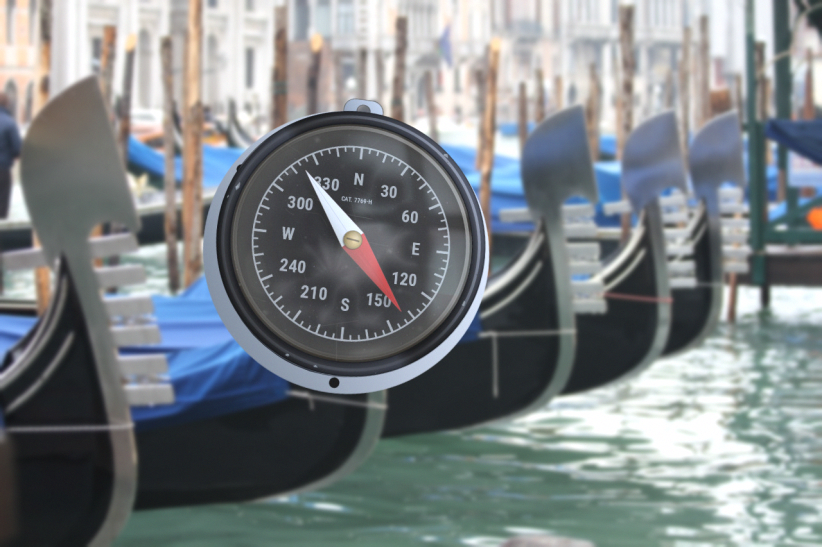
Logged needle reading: 140,°
